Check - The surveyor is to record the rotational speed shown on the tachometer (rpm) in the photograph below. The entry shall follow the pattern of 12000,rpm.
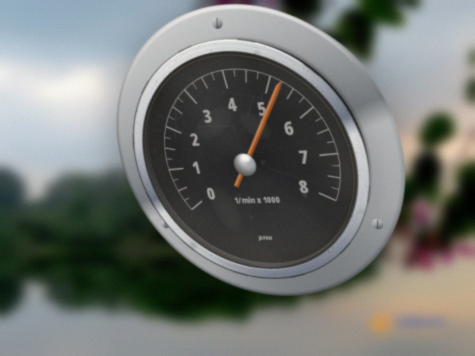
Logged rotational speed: 5250,rpm
